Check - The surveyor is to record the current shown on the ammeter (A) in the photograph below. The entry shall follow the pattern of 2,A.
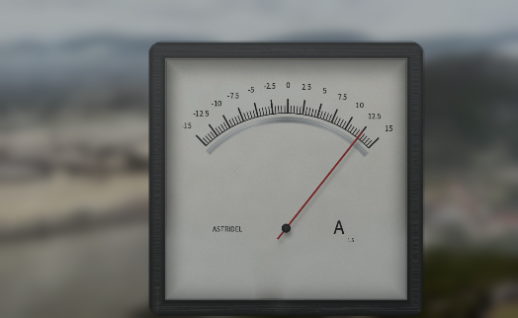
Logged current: 12.5,A
